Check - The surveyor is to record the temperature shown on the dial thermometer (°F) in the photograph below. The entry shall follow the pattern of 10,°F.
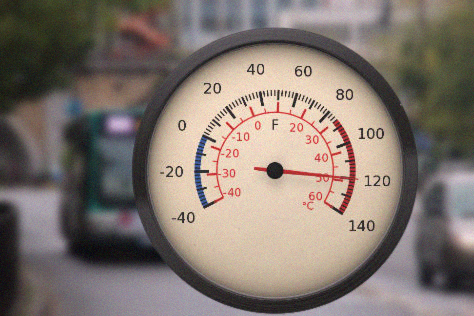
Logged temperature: 120,°F
